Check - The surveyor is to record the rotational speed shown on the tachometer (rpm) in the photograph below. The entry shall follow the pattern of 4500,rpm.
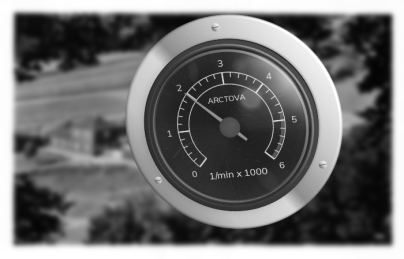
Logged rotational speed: 2000,rpm
